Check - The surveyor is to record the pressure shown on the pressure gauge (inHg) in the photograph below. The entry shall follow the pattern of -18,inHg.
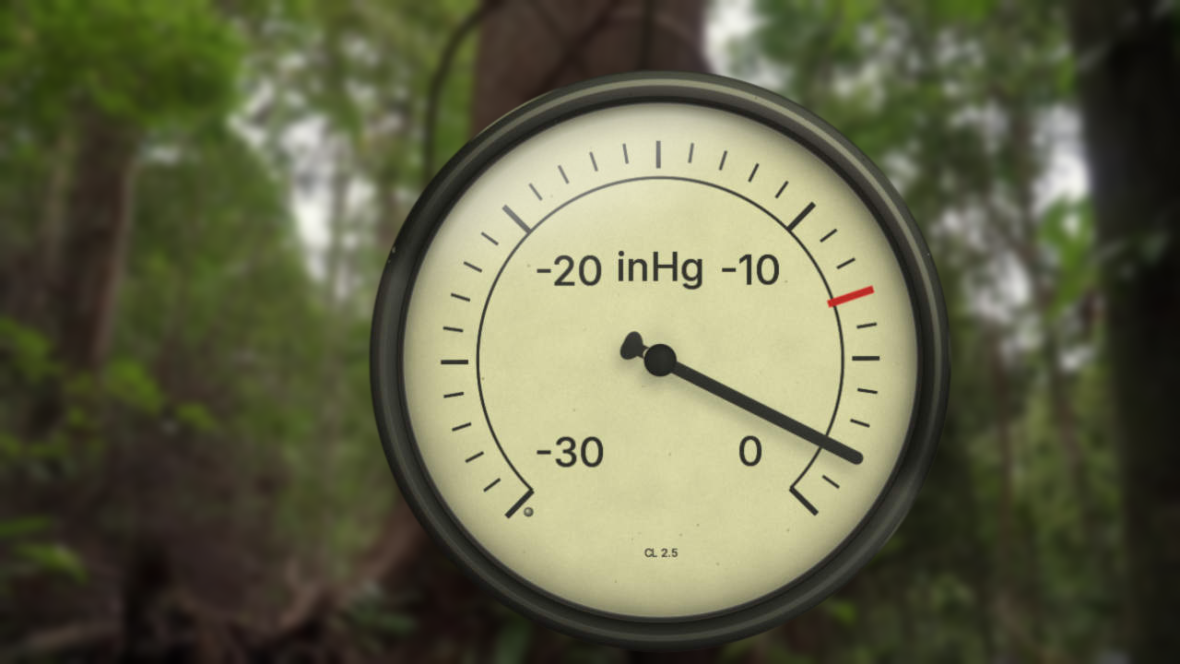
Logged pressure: -2,inHg
